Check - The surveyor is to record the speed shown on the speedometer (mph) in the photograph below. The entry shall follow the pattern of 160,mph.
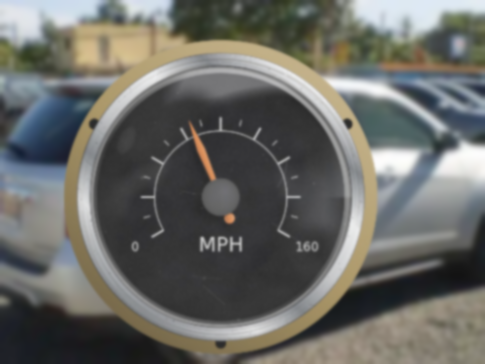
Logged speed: 65,mph
